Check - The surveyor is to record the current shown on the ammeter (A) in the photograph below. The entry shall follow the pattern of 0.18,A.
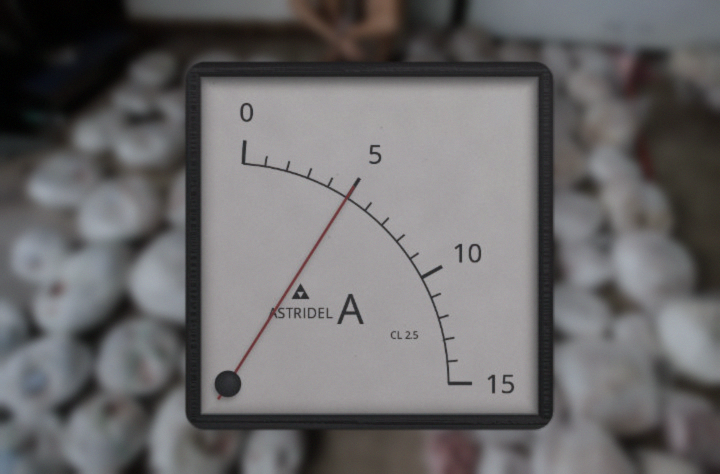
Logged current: 5,A
